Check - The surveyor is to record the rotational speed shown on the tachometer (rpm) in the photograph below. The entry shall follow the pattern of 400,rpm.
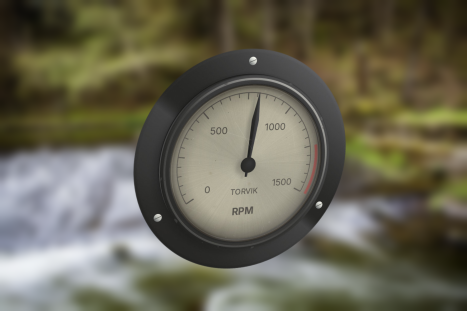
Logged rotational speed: 800,rpm
